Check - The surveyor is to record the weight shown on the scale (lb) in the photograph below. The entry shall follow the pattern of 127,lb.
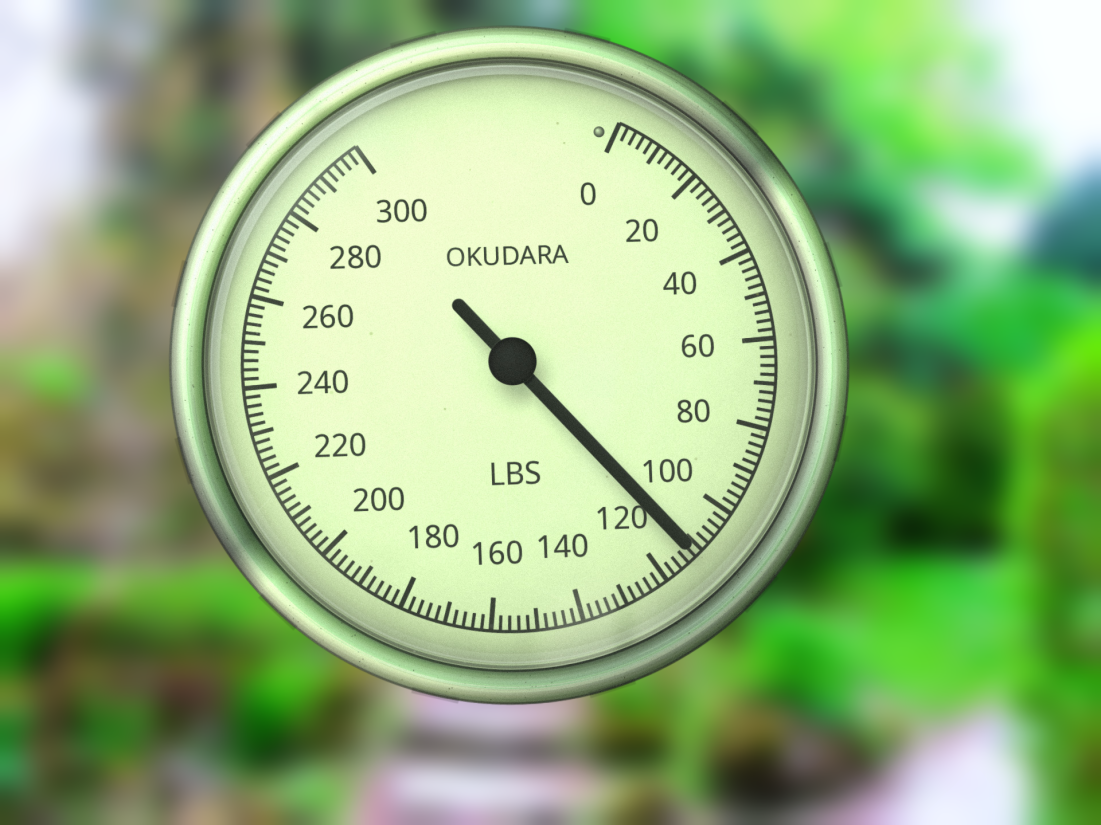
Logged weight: 112,lb
